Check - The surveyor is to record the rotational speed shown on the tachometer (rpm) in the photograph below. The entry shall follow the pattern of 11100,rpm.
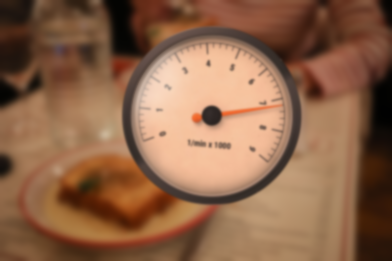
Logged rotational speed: 7200,rpm
